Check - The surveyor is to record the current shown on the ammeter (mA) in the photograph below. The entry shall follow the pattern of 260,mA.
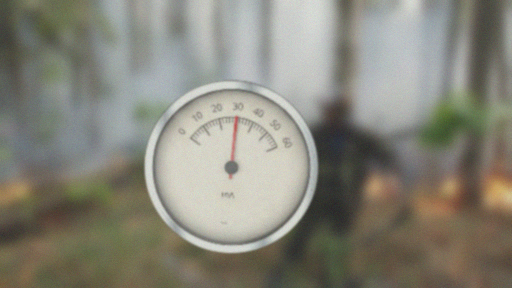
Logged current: 30,mA
